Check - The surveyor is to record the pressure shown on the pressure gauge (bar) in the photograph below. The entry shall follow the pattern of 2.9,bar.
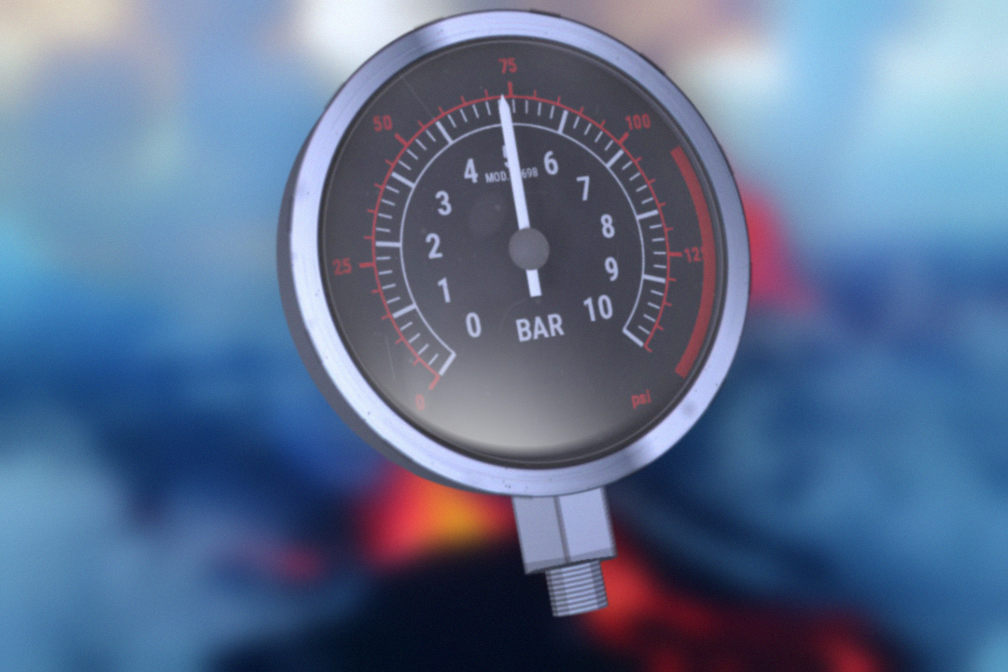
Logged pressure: 5,bar
